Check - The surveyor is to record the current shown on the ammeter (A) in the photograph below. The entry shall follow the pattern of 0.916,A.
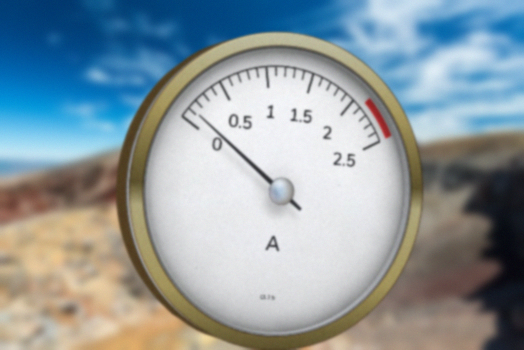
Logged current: 0.1,A
